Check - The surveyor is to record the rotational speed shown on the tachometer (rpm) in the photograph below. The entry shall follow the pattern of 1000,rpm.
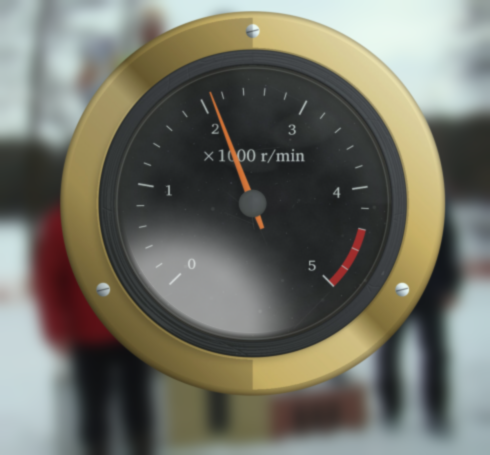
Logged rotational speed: 2100,rpm
